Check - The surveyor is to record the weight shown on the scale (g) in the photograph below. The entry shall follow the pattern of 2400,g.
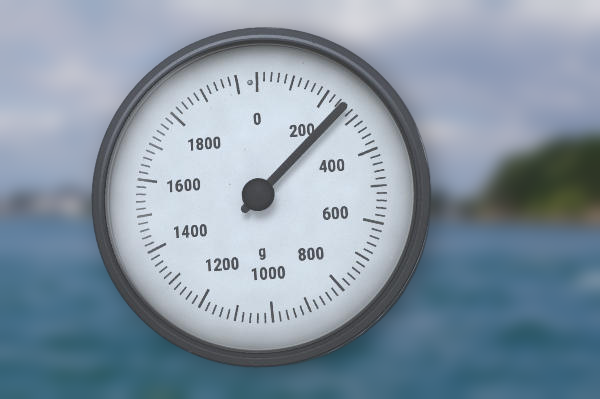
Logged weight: 260,g
